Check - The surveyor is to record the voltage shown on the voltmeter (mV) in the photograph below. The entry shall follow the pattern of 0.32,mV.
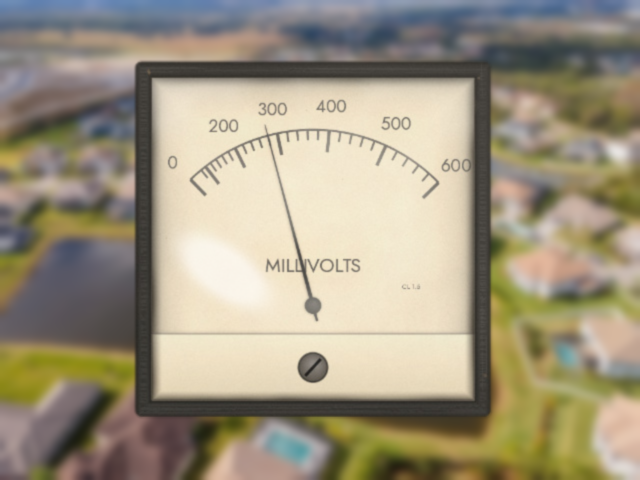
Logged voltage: 280,mV
